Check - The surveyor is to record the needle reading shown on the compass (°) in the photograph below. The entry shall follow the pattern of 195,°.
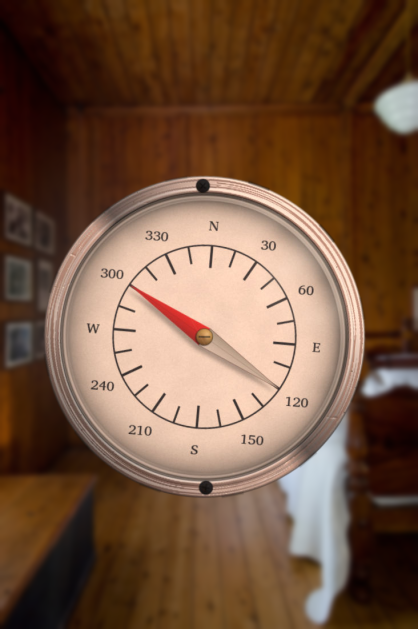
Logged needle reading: 300,°
